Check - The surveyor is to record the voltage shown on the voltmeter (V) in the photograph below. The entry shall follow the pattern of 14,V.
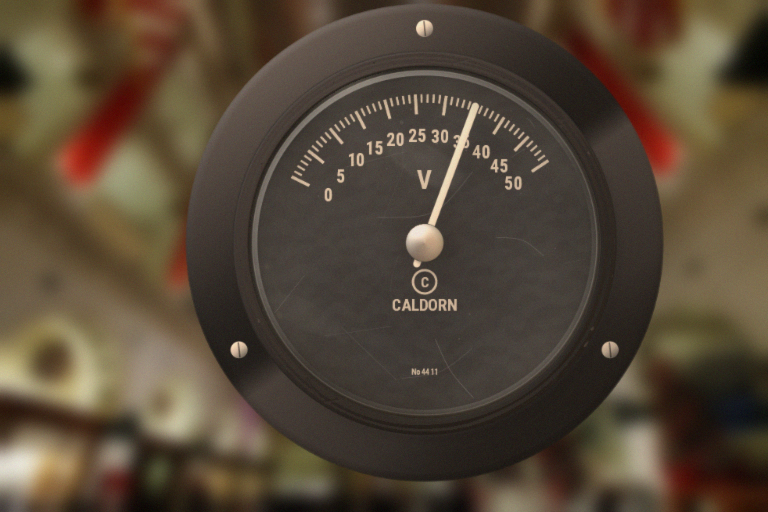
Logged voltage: 35,V
